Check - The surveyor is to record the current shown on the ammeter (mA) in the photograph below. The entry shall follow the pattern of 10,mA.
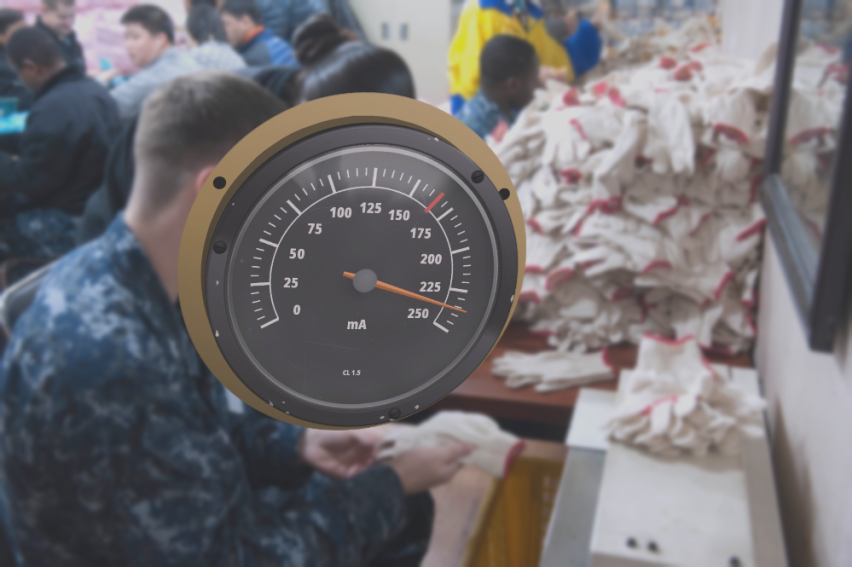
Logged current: 235,mA
